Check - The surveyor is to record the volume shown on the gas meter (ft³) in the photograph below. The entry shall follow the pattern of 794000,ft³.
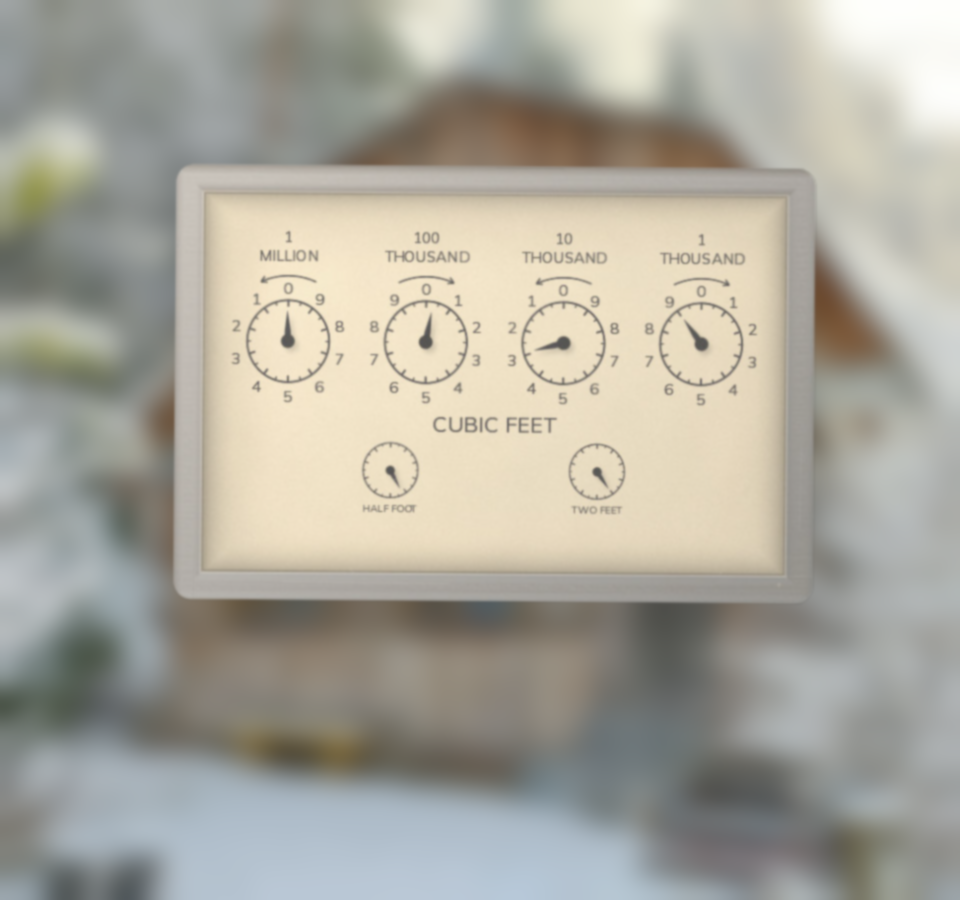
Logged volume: 2900,ft³
